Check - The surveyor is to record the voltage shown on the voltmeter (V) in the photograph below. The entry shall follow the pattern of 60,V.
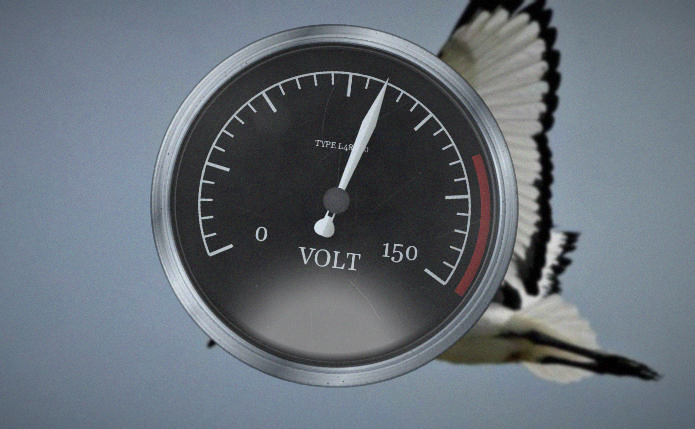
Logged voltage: 85,V
